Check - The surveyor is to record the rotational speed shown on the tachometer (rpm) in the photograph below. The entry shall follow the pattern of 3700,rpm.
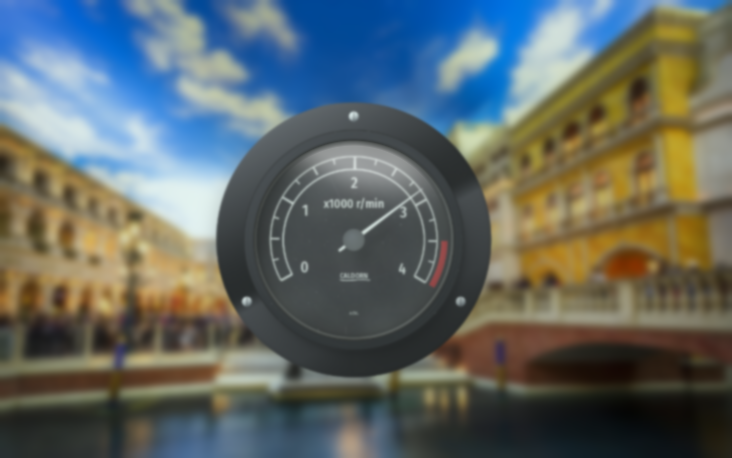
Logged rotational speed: 2875,rpm
